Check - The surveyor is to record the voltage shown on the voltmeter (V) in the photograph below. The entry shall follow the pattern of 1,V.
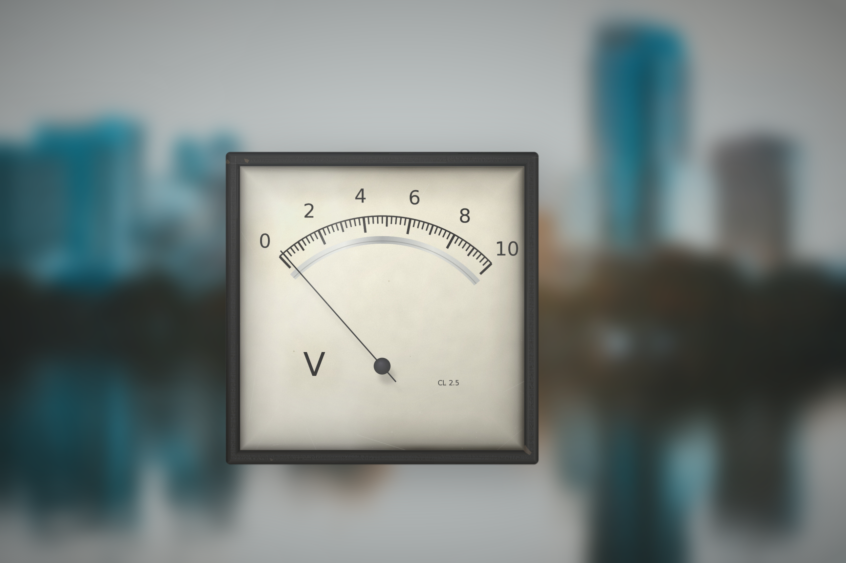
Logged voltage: 0.2,V
